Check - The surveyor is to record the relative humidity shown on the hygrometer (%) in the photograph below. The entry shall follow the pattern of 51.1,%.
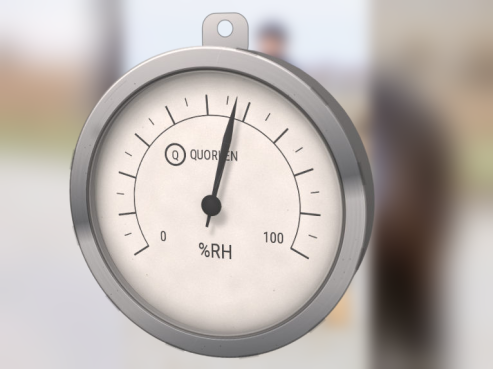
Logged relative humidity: 57.5,%
